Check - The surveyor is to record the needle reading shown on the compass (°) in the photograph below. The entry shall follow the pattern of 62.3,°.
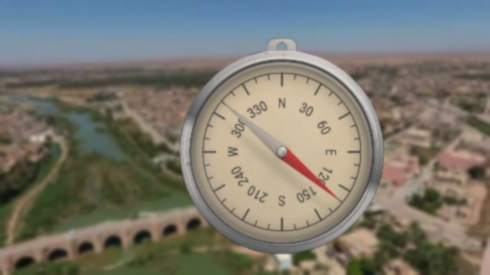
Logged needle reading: 130,°
